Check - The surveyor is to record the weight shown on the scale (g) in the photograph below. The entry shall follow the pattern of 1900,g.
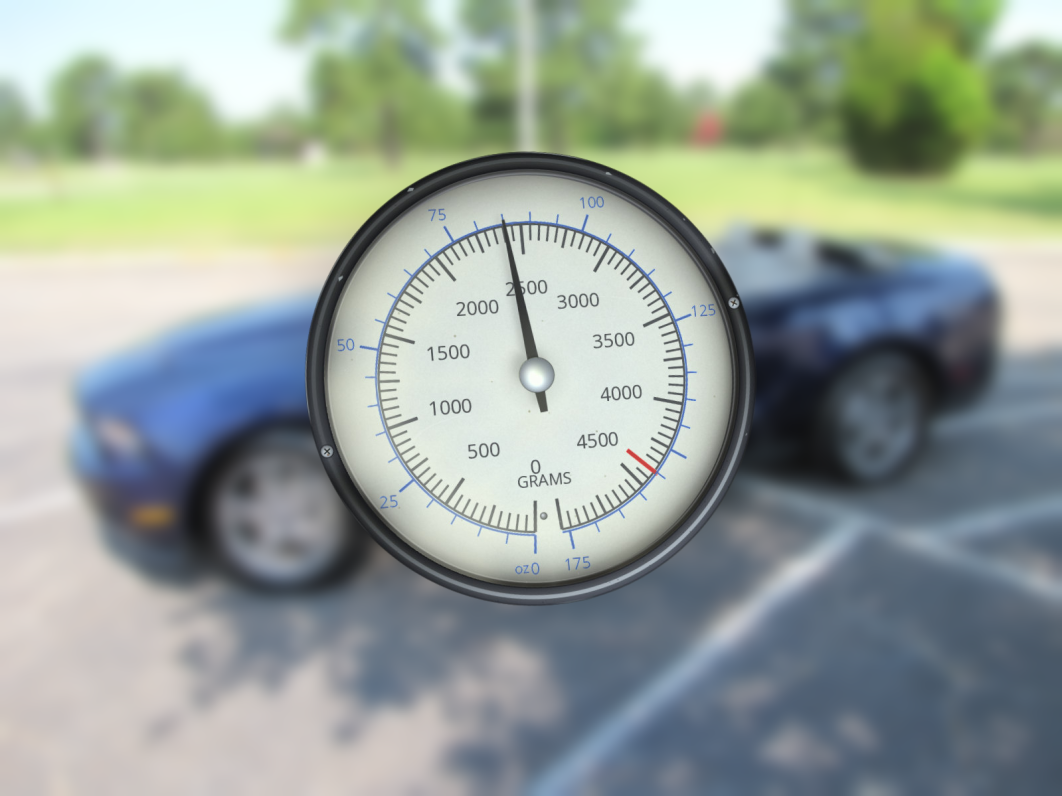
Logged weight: 2400,g
